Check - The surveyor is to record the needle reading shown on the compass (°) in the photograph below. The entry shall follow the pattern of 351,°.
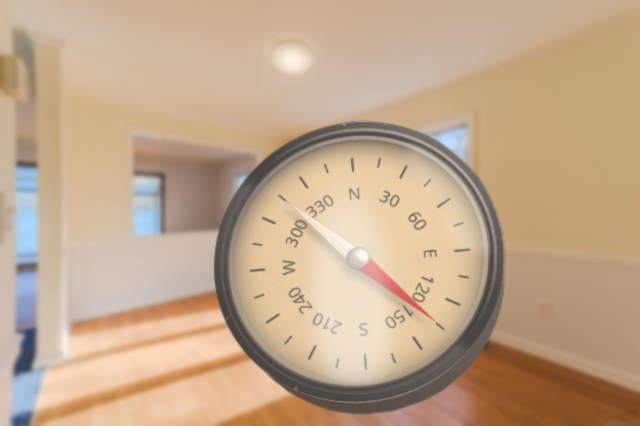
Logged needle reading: 135,°
